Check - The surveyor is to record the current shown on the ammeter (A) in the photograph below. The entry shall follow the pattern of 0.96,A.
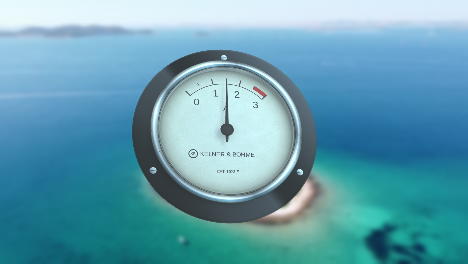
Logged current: 1.5,A
